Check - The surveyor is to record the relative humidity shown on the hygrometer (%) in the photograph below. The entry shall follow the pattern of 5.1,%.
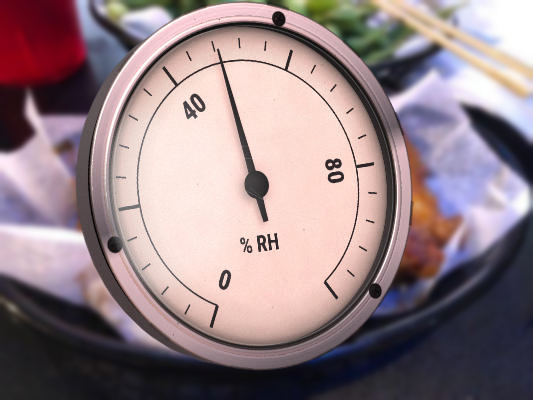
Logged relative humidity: 48,%
